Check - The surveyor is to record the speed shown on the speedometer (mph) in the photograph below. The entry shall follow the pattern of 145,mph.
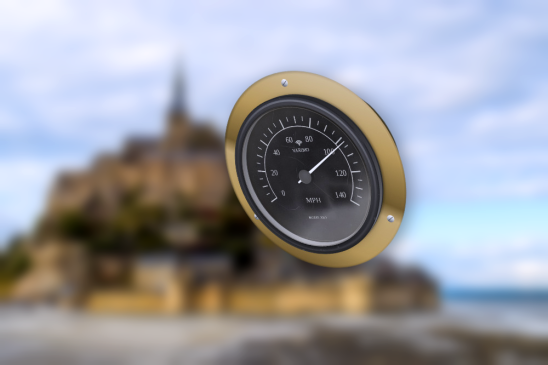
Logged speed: 102.5,mph
